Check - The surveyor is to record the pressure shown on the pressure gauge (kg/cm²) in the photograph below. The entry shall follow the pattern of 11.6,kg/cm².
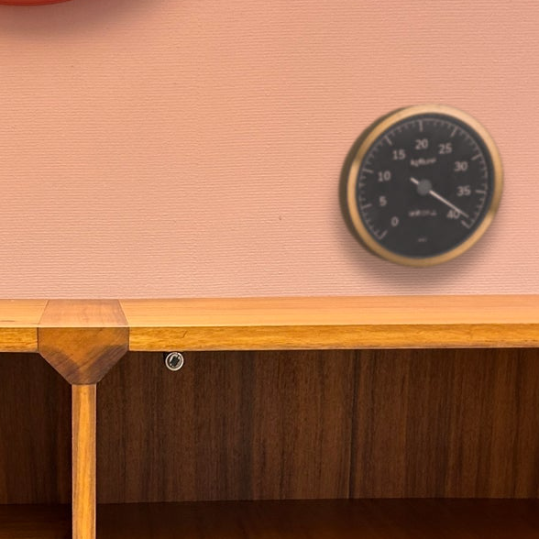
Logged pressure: 39,kg/cm²
